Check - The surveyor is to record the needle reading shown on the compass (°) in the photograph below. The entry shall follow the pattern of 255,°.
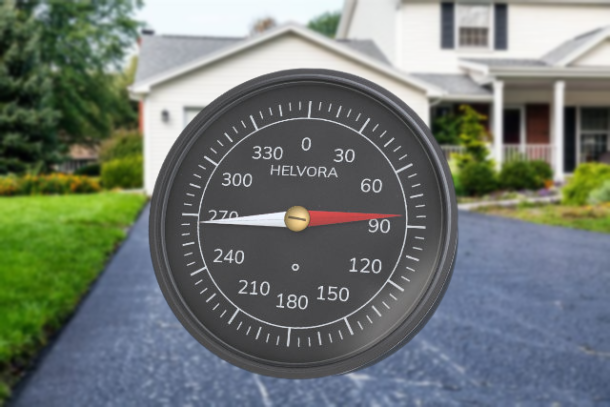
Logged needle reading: 85,°
